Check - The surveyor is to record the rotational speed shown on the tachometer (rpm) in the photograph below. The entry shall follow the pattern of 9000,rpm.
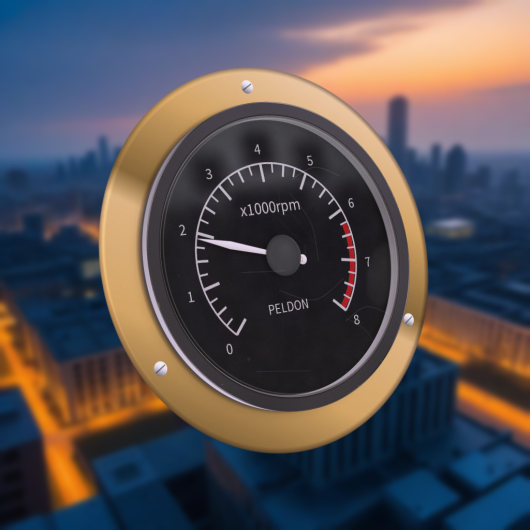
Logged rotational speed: 1875,rpm
